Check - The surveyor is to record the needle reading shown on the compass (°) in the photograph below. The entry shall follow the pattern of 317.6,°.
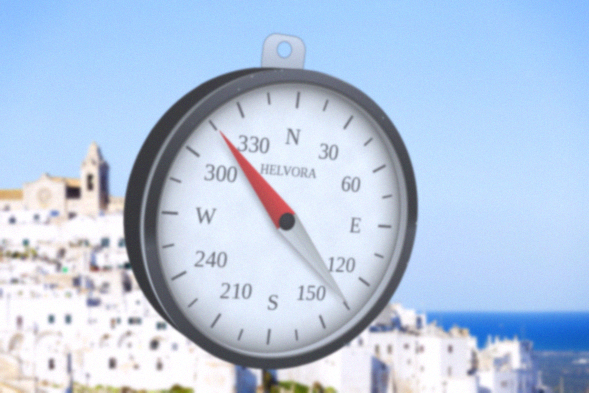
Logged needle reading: 315,°
